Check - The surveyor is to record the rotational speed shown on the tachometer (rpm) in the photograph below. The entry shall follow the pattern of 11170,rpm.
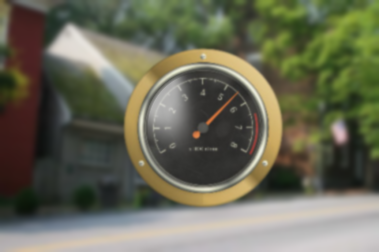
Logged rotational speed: 5500,rpm
